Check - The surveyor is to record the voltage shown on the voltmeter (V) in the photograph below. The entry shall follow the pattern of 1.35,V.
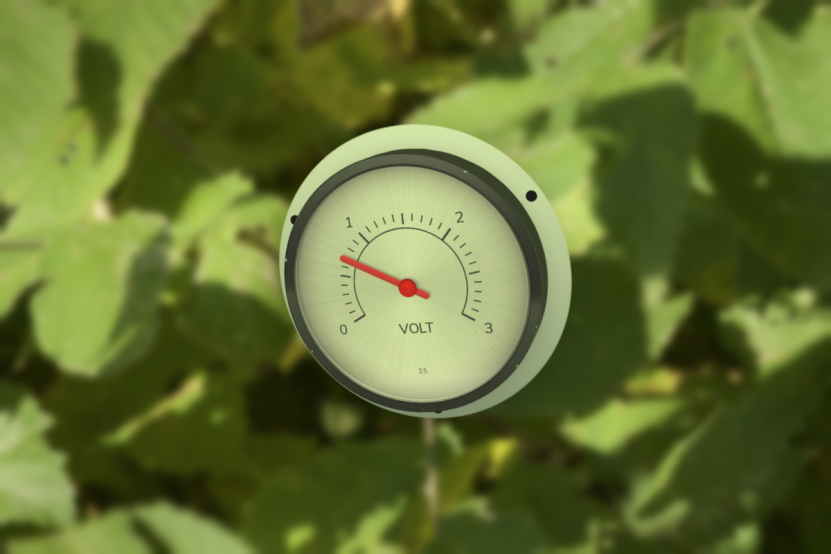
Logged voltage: 0.7,V
